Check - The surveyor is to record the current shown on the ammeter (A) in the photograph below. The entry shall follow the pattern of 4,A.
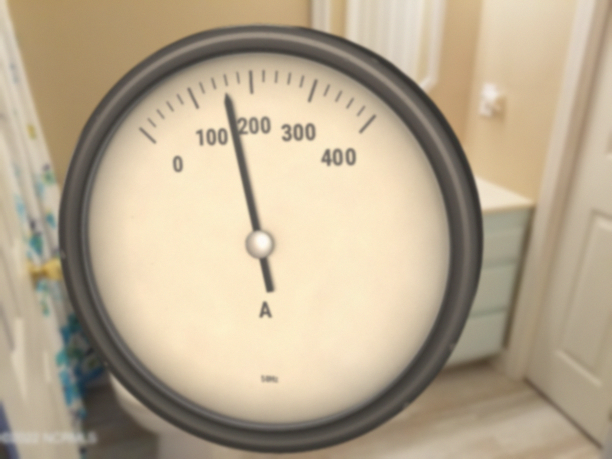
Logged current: 160,A
